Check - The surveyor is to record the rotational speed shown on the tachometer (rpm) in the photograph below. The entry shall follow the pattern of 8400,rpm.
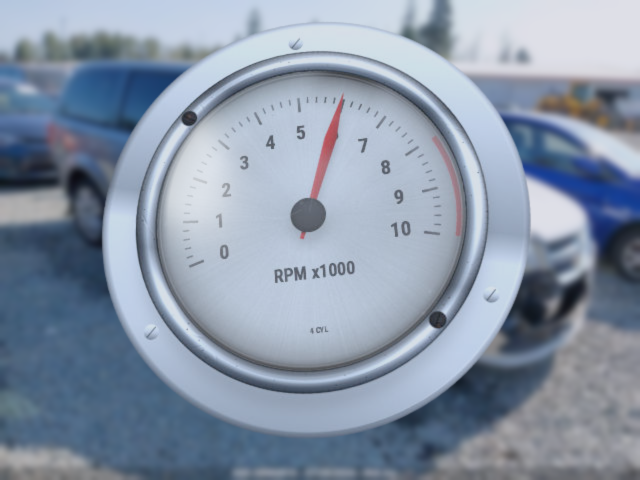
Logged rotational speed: 6000,rpm
